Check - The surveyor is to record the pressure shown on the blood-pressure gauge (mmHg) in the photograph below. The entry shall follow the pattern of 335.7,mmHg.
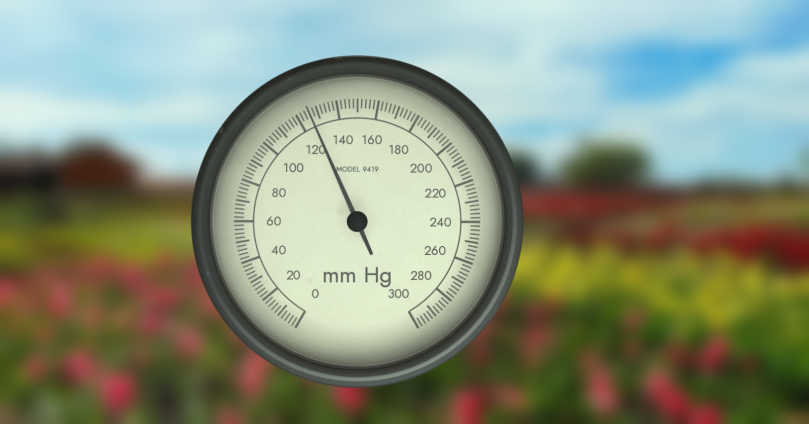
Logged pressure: 126,mmHg
